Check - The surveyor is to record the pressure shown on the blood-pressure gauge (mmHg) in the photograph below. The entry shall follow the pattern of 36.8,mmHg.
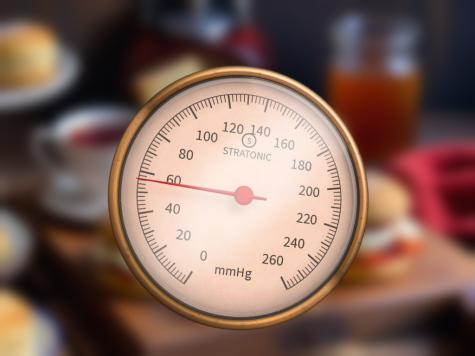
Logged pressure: 56,mmHg
